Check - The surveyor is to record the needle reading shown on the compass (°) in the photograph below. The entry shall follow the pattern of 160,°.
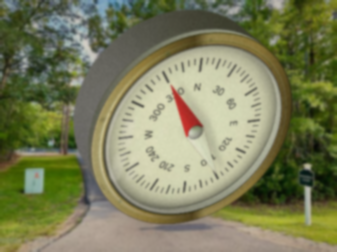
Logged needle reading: 330,°
